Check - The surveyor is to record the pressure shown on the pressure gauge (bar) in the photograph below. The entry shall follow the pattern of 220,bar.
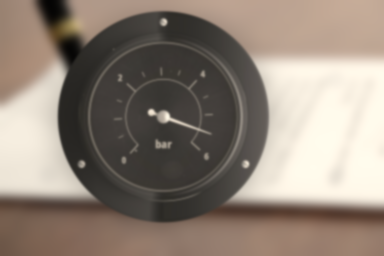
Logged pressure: 5.5,bar
